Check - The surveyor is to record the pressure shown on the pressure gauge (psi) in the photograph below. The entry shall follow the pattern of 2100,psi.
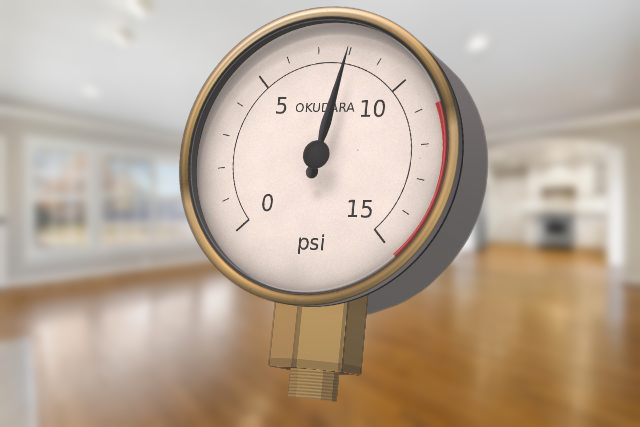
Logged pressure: 8,psi
